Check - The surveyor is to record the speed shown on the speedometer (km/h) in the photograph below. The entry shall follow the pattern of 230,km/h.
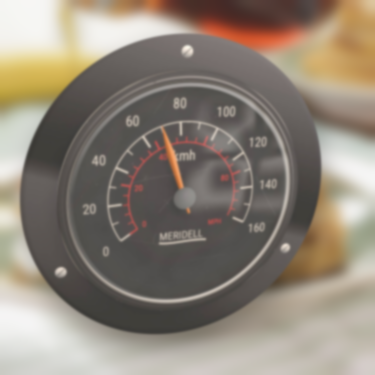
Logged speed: 70,km/h
